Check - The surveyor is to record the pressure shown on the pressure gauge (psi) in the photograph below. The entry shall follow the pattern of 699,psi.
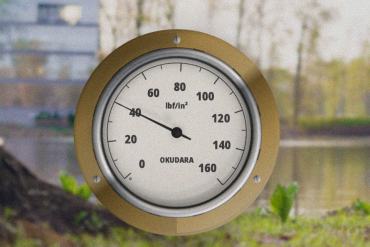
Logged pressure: 40,psi
